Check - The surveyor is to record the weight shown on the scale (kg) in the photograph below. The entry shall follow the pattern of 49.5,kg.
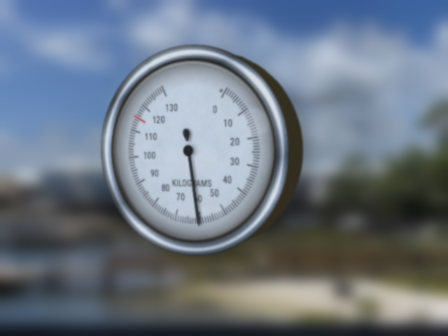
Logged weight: 60,kg
